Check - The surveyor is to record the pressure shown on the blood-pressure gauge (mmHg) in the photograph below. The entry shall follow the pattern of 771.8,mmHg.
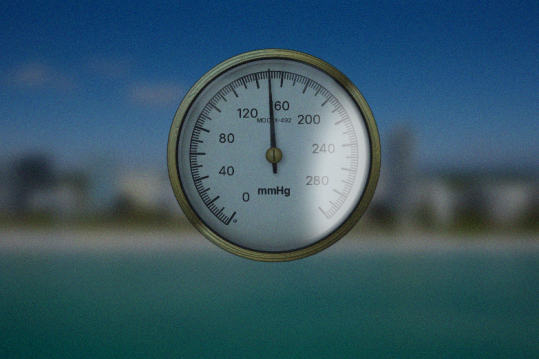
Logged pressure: 150,mmHg
